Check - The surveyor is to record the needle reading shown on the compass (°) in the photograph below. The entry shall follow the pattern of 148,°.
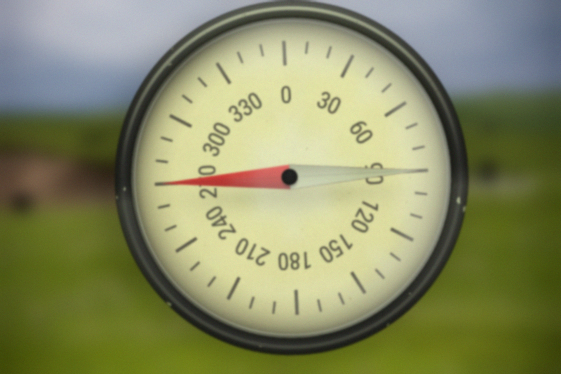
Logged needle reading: 270,°
